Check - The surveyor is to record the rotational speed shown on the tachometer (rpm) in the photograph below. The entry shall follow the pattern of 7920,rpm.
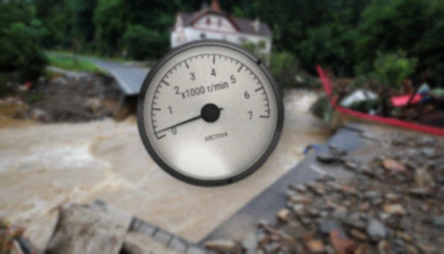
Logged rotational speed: 200,rpm
